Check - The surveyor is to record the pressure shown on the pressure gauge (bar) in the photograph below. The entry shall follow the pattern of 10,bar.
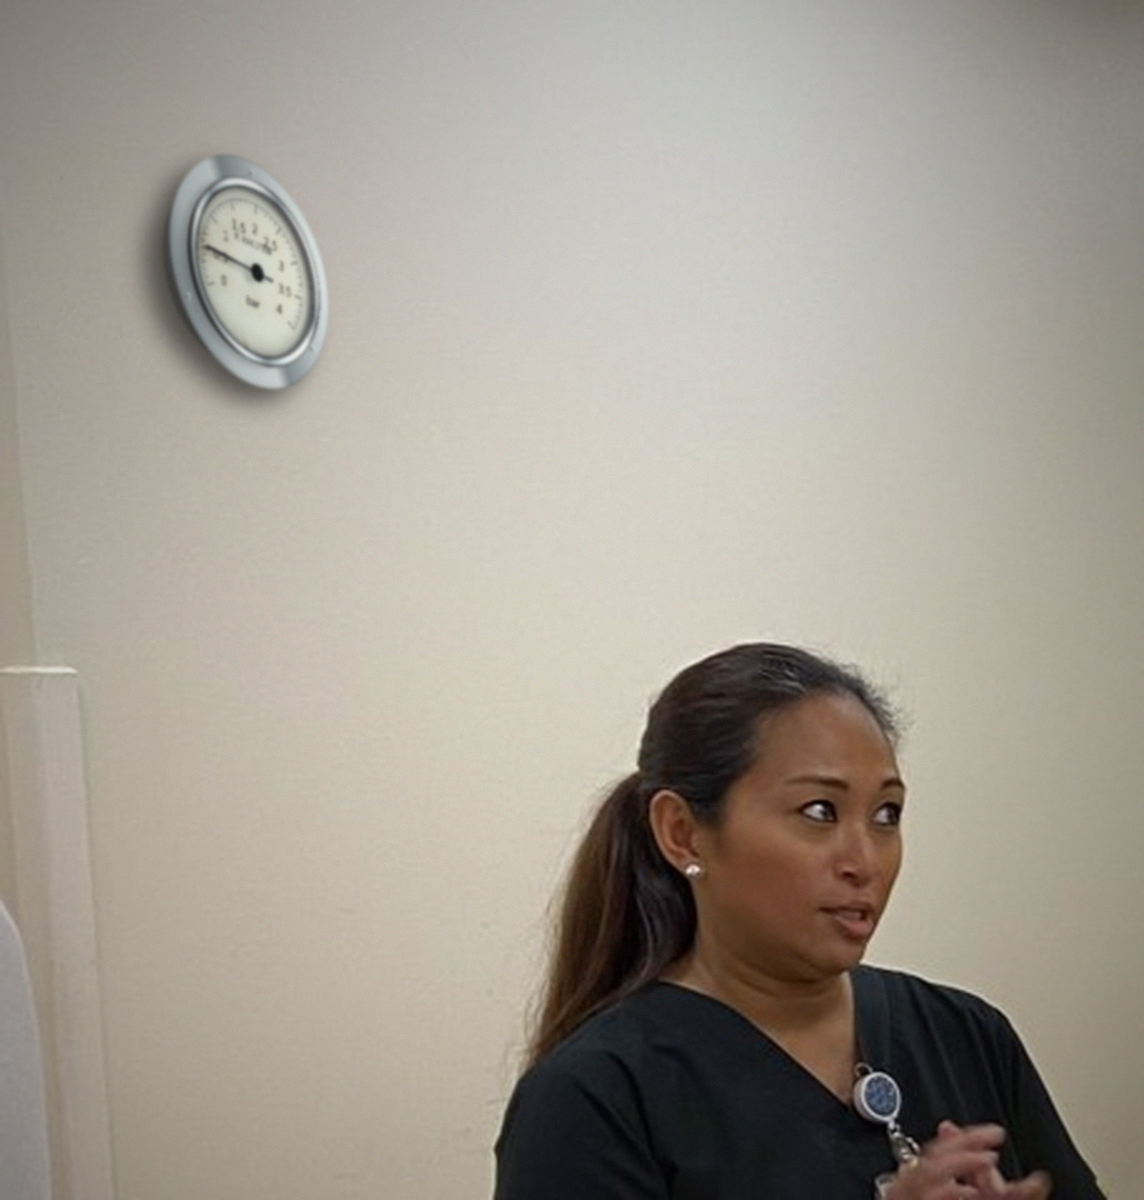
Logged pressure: 0.5,bar
